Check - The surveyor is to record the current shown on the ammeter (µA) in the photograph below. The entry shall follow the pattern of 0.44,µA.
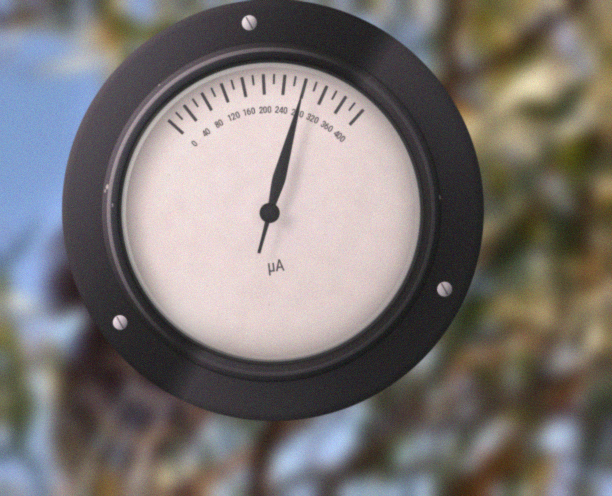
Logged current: 280,µA
